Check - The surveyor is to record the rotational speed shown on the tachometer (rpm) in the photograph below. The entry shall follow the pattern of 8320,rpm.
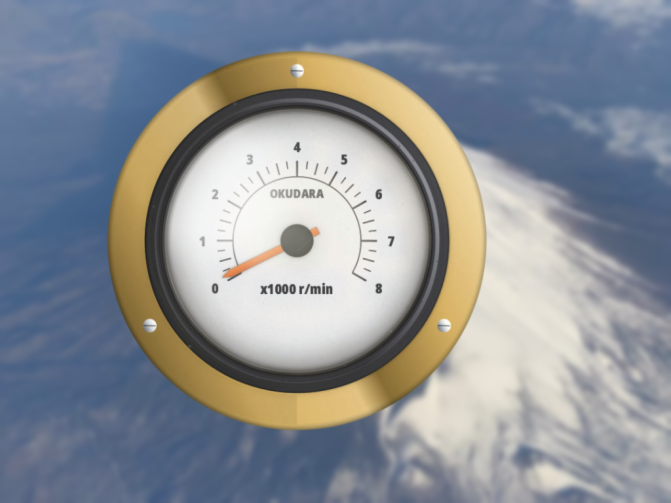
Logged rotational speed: 125,rpm
